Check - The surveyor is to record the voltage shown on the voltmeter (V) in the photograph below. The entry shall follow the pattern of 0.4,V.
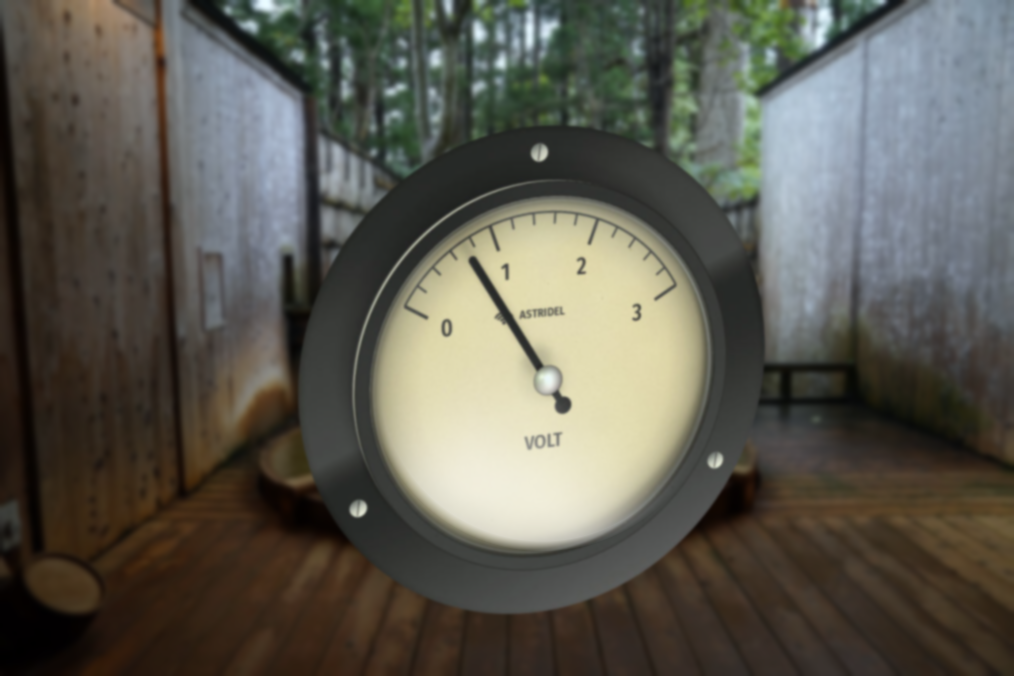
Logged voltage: 0.7,V
